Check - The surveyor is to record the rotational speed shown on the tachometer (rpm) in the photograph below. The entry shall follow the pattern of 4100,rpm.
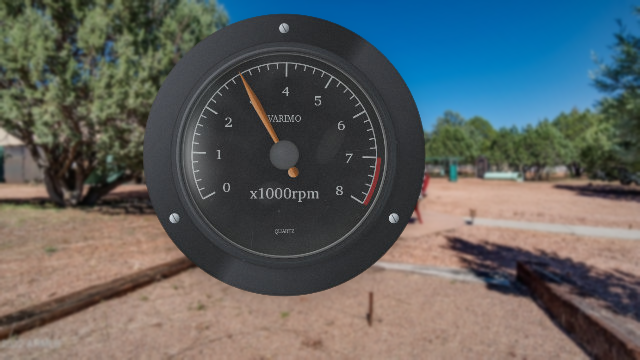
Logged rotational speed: 3000,rpm
